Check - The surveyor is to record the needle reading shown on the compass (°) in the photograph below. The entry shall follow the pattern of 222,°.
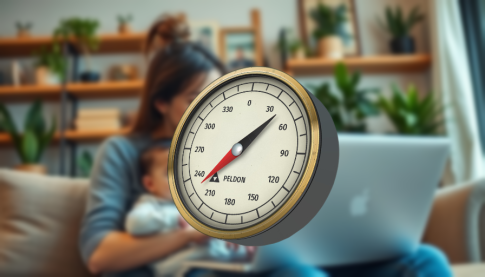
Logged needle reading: 225,°
